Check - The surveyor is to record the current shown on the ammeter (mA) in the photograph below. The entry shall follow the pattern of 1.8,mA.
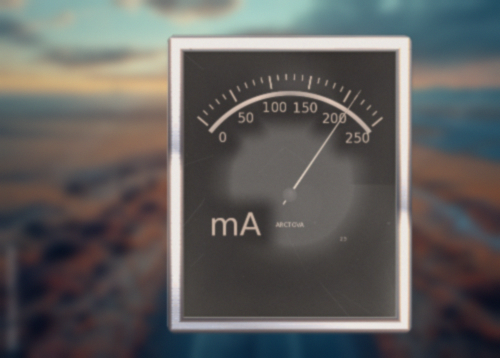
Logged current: 210,mA
